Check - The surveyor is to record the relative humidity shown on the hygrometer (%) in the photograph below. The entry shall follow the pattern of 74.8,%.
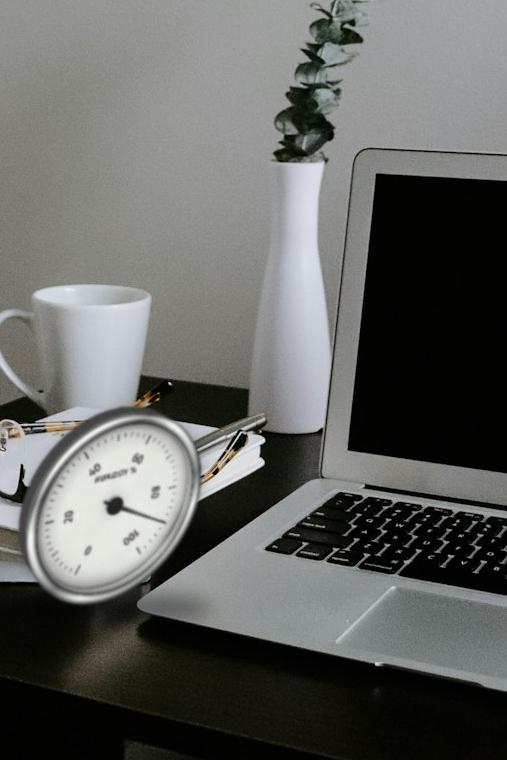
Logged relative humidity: 90,%
